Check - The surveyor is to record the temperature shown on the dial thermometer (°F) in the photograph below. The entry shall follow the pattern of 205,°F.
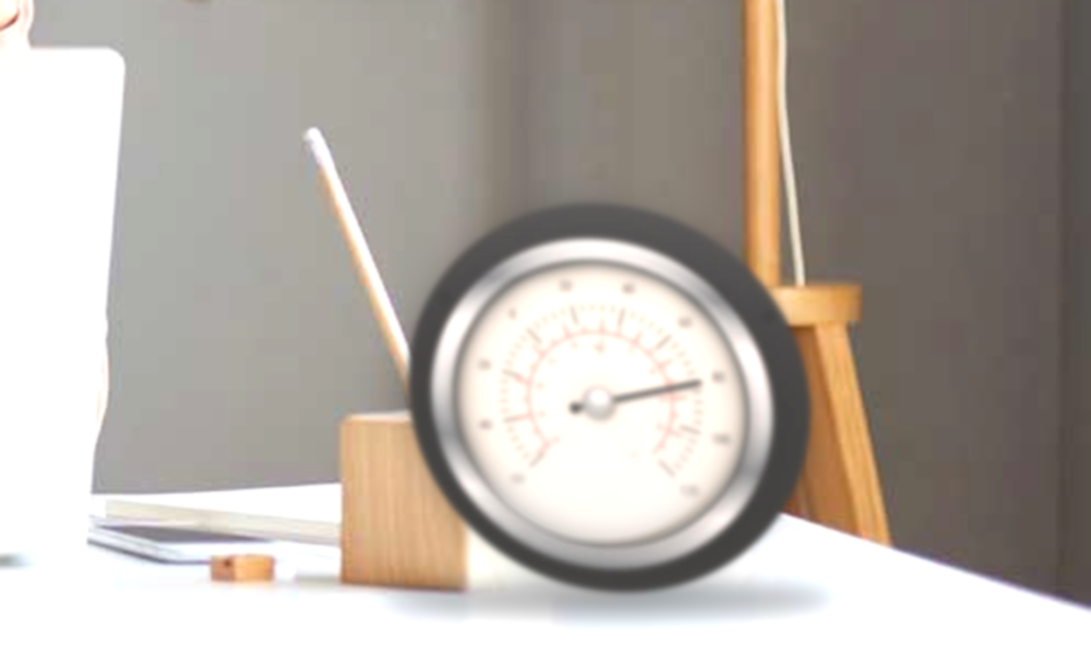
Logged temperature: 80,°F
